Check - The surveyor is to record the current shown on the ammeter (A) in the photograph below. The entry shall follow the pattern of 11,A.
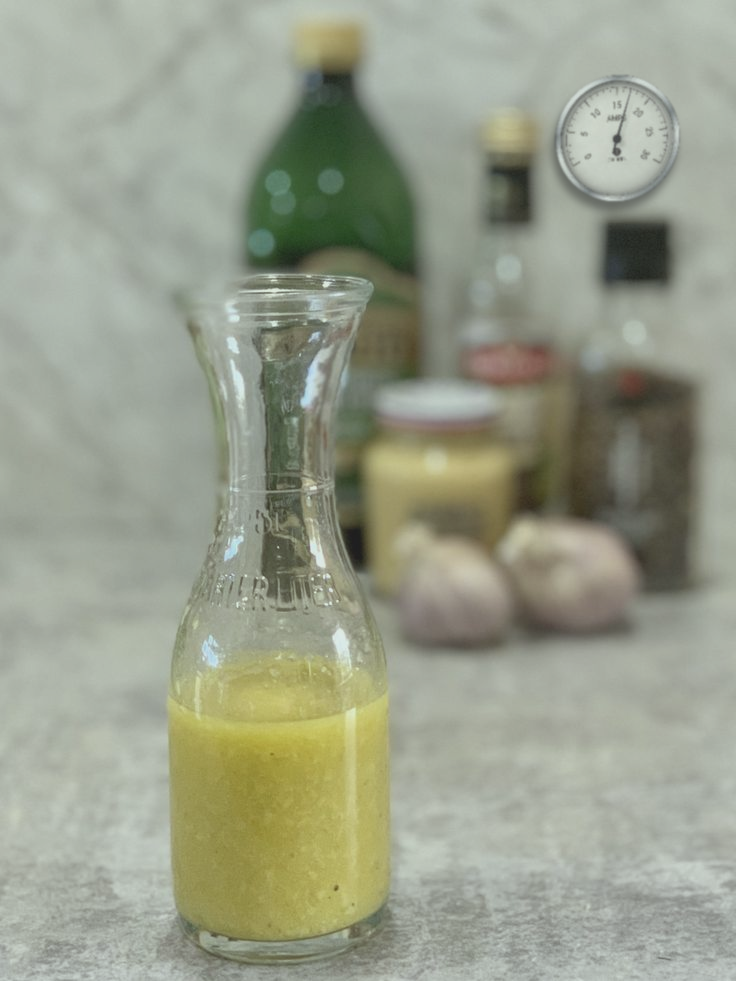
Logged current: 17,A
